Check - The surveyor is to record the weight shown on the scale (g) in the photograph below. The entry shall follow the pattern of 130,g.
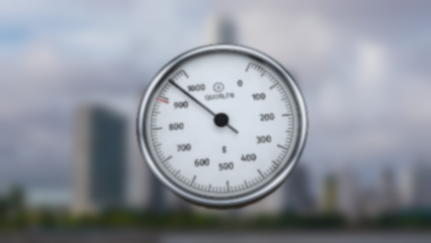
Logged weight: 950,g
